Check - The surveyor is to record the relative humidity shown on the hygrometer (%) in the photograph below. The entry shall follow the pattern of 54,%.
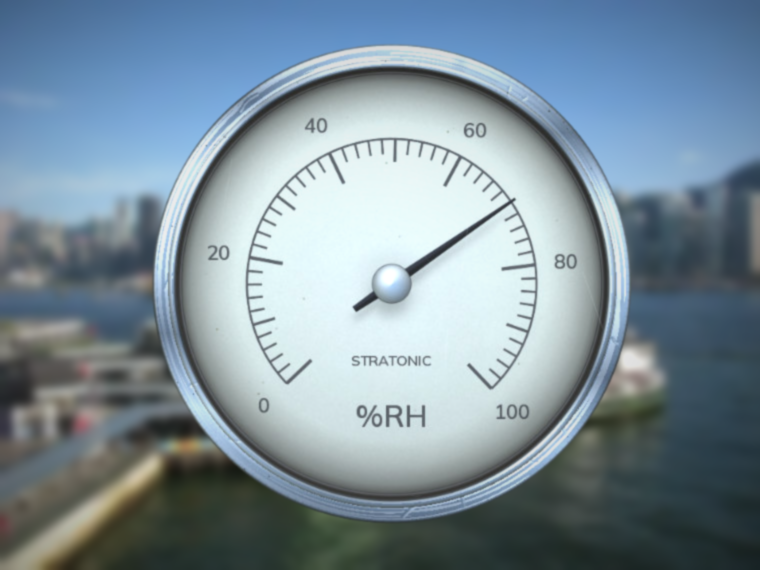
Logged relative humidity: 70,%
